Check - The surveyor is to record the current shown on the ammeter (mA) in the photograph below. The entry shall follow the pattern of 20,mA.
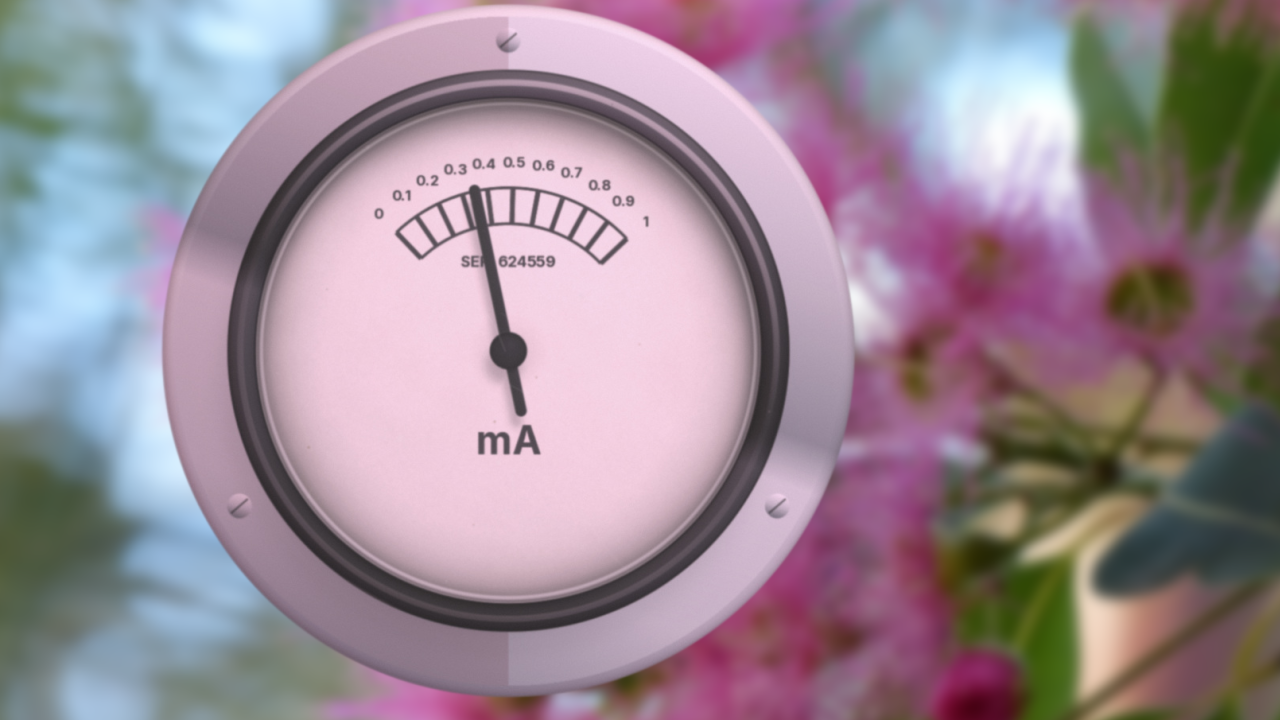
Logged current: 0.35,mA
